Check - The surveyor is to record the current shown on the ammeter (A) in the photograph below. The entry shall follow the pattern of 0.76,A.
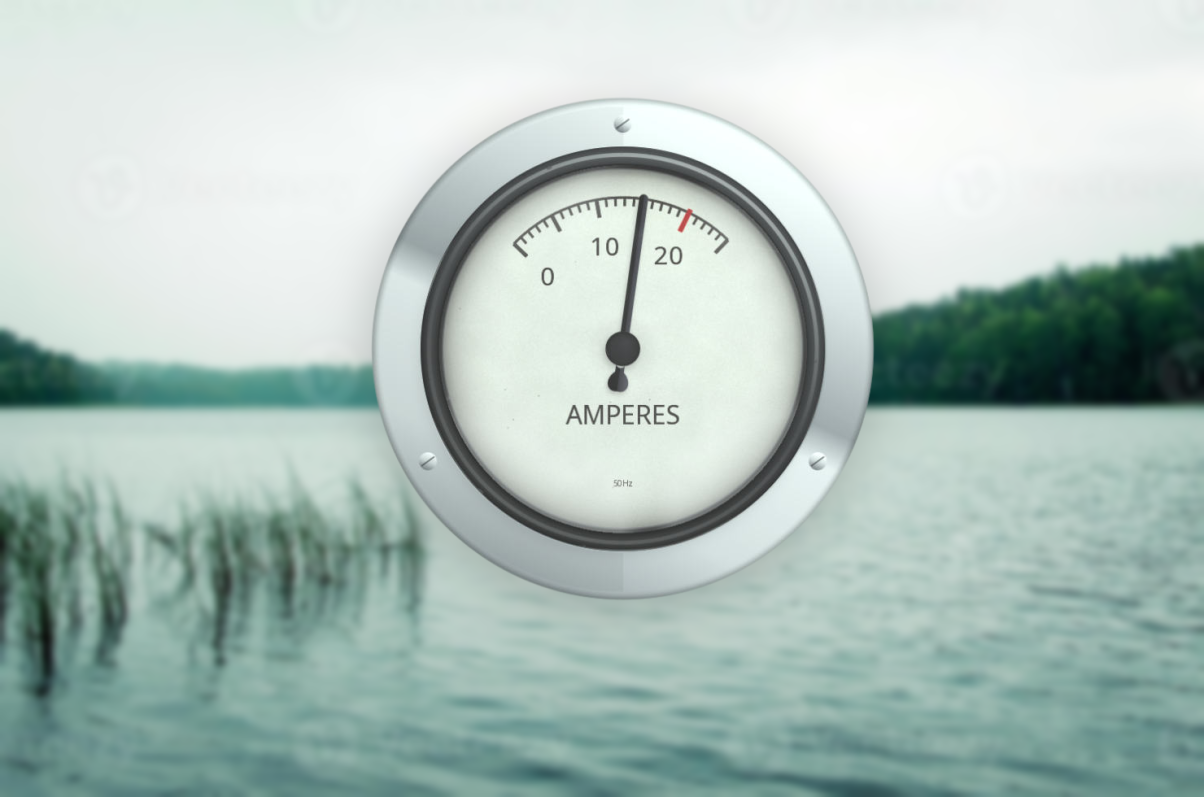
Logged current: 15,A
